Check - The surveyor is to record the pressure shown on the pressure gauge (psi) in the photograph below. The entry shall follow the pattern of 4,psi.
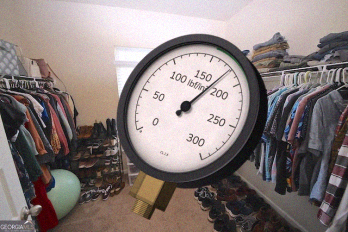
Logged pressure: 180,psi
